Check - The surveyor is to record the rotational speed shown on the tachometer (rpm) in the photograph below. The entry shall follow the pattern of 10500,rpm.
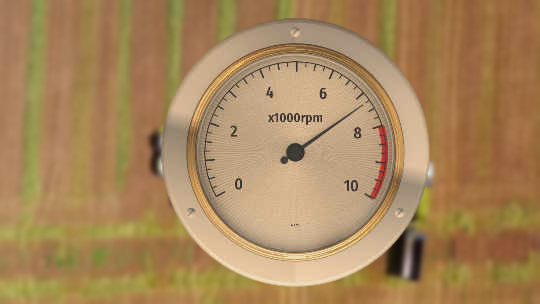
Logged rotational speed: 7250,rpm
